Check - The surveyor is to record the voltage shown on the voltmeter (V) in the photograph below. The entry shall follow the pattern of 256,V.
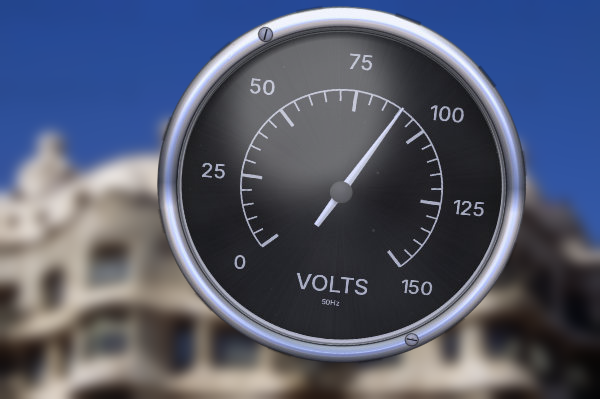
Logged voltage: 90,V
